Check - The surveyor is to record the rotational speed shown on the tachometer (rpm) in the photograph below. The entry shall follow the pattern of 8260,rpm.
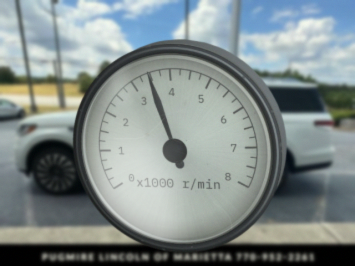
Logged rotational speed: 3500,rpm
